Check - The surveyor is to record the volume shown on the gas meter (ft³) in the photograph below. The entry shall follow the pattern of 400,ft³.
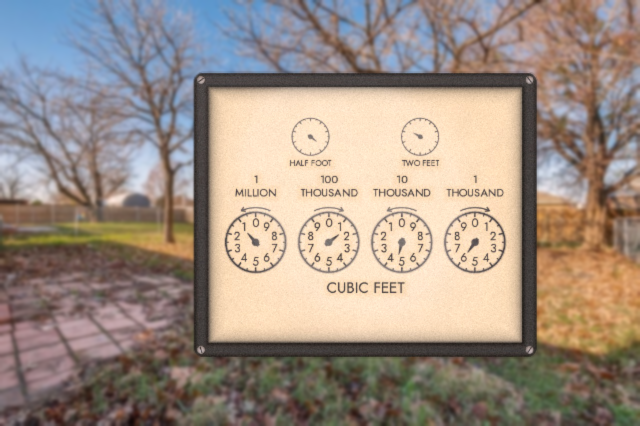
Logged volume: 114600,ft³
